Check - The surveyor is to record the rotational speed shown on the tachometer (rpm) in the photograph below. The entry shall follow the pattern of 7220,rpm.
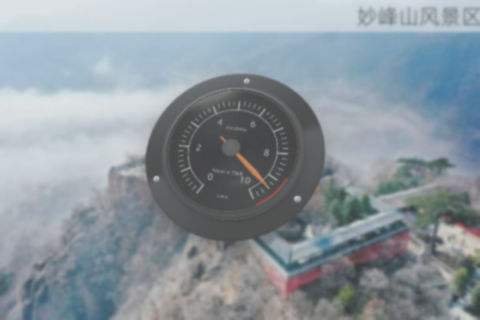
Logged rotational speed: 9400,rpm
